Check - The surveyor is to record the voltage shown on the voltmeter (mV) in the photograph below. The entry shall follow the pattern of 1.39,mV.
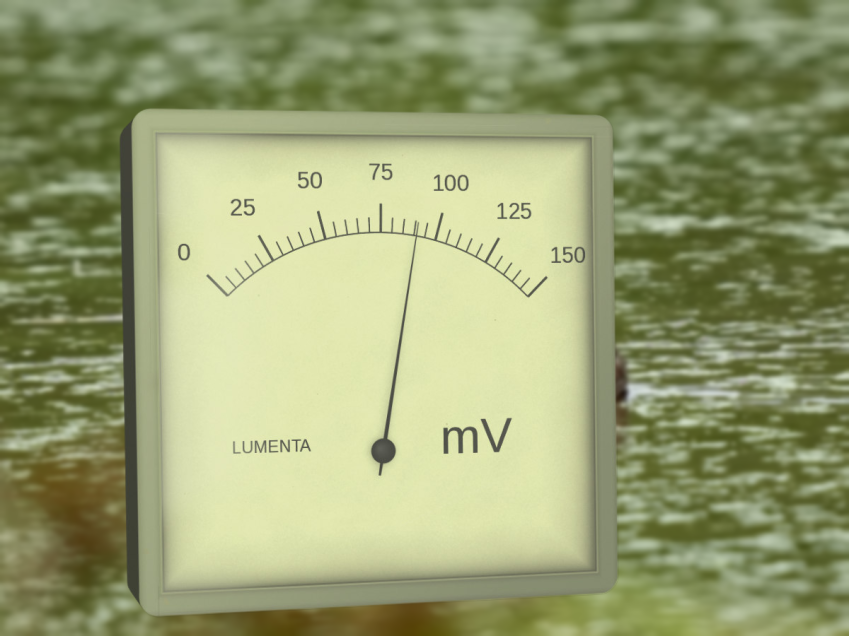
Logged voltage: 90,mV
